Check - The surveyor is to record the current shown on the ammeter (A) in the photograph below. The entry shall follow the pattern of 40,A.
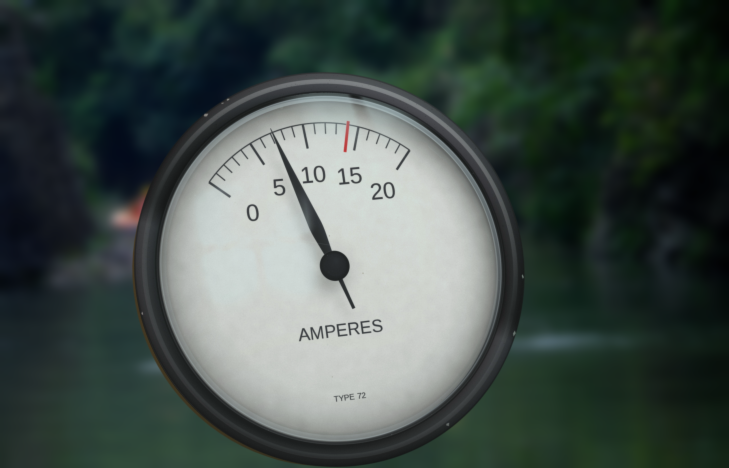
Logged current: 7,A
